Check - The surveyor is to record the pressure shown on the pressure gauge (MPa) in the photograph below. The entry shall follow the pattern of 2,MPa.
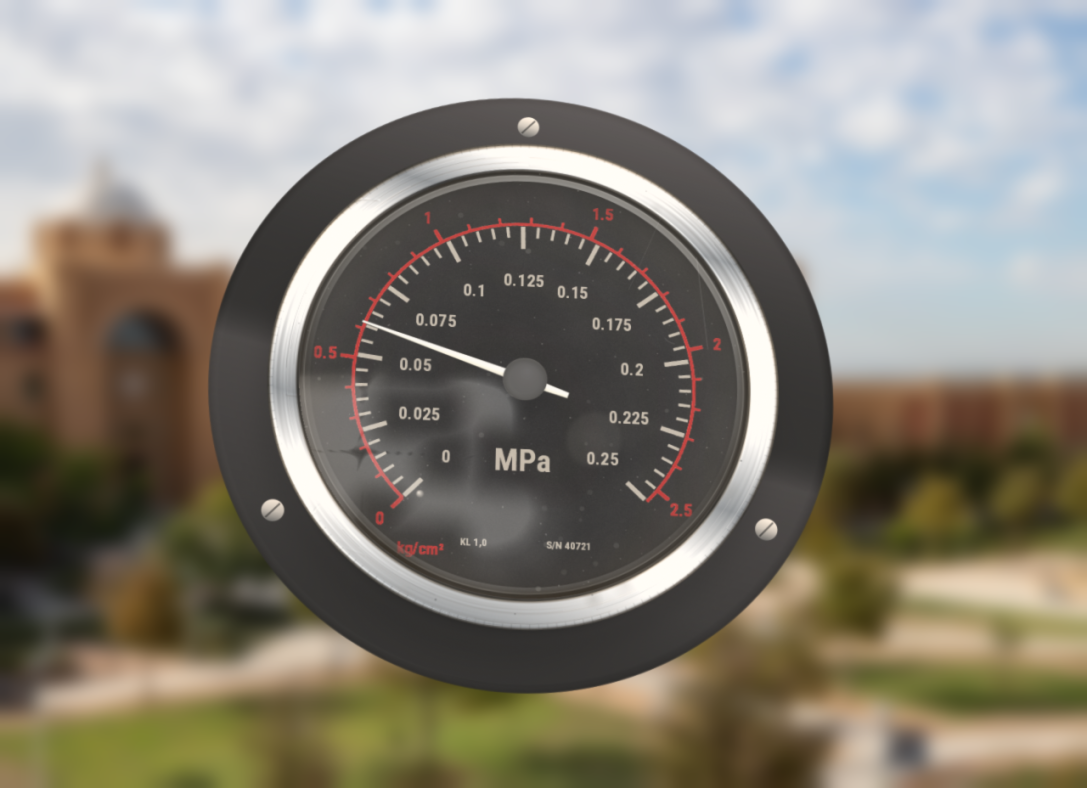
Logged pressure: 0.06,MPa
